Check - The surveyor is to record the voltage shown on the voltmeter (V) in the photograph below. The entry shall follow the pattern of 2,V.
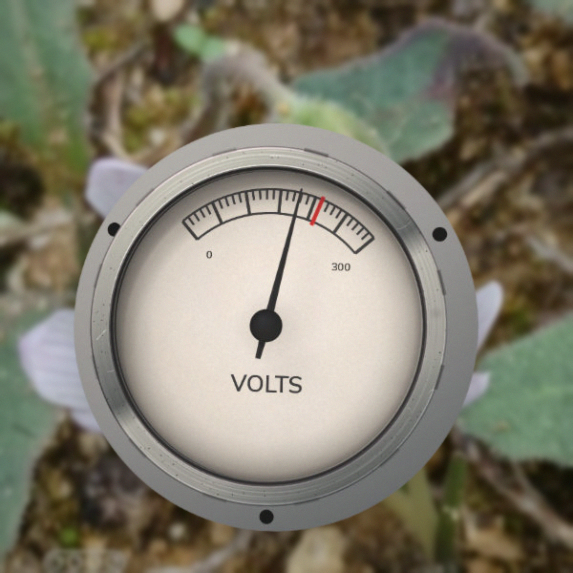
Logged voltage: 180,V
